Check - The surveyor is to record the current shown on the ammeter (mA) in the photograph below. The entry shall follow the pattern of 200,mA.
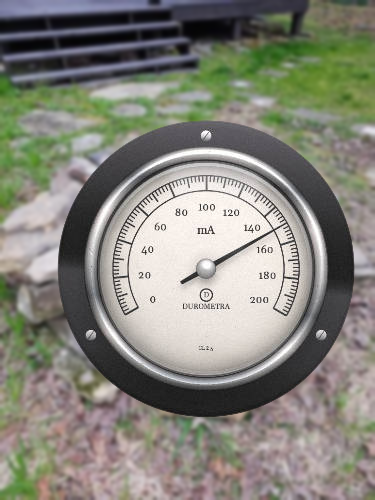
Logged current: 150,mA
